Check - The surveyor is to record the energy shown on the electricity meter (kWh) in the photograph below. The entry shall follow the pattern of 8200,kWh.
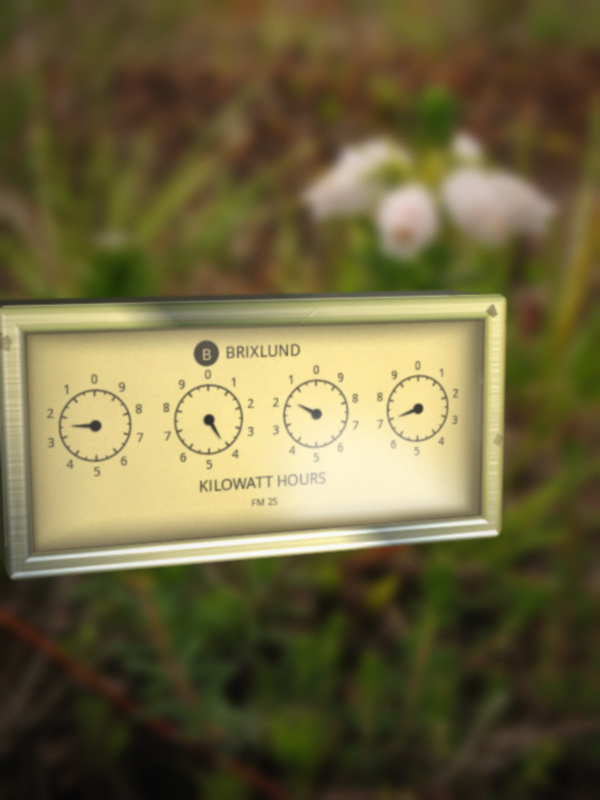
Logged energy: 2417,kWh
